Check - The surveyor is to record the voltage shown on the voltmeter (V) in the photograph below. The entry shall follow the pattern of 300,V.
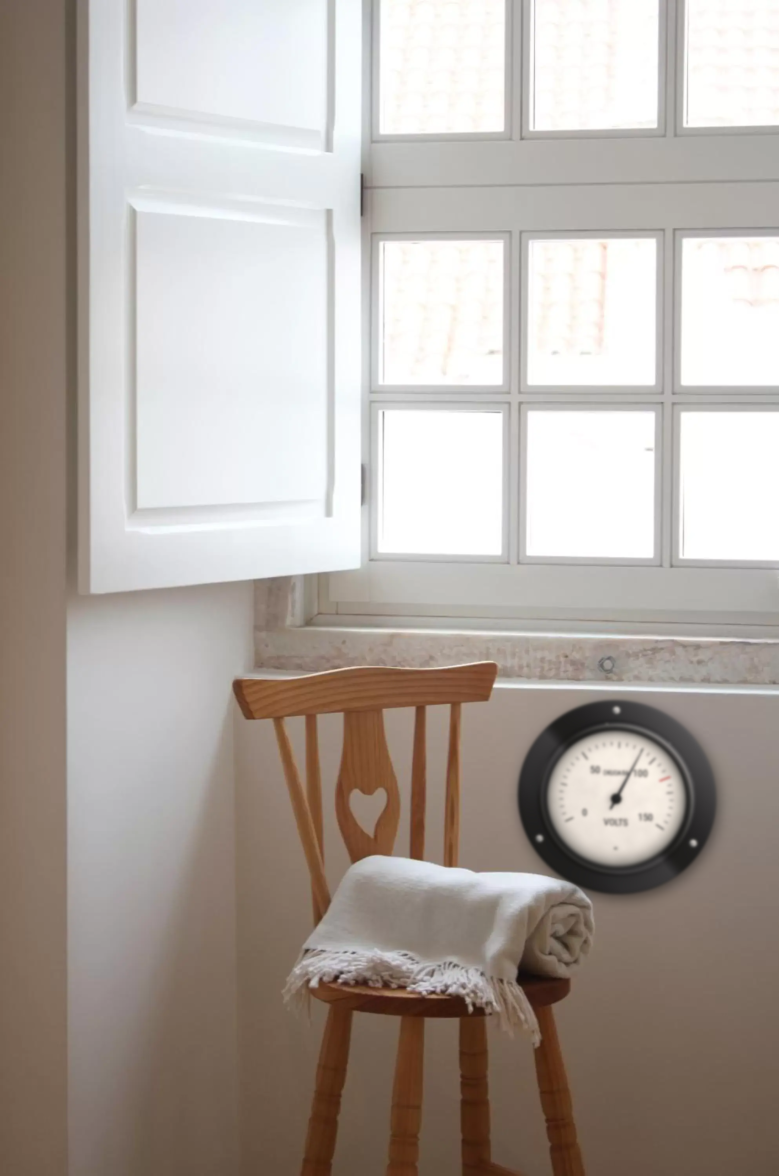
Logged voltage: 90,V
